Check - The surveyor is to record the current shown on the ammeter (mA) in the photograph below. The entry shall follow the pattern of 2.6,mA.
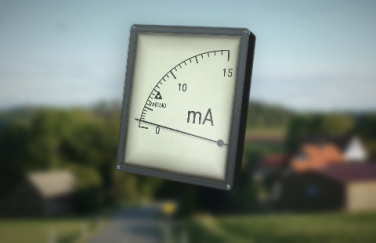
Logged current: 2.5,mA
